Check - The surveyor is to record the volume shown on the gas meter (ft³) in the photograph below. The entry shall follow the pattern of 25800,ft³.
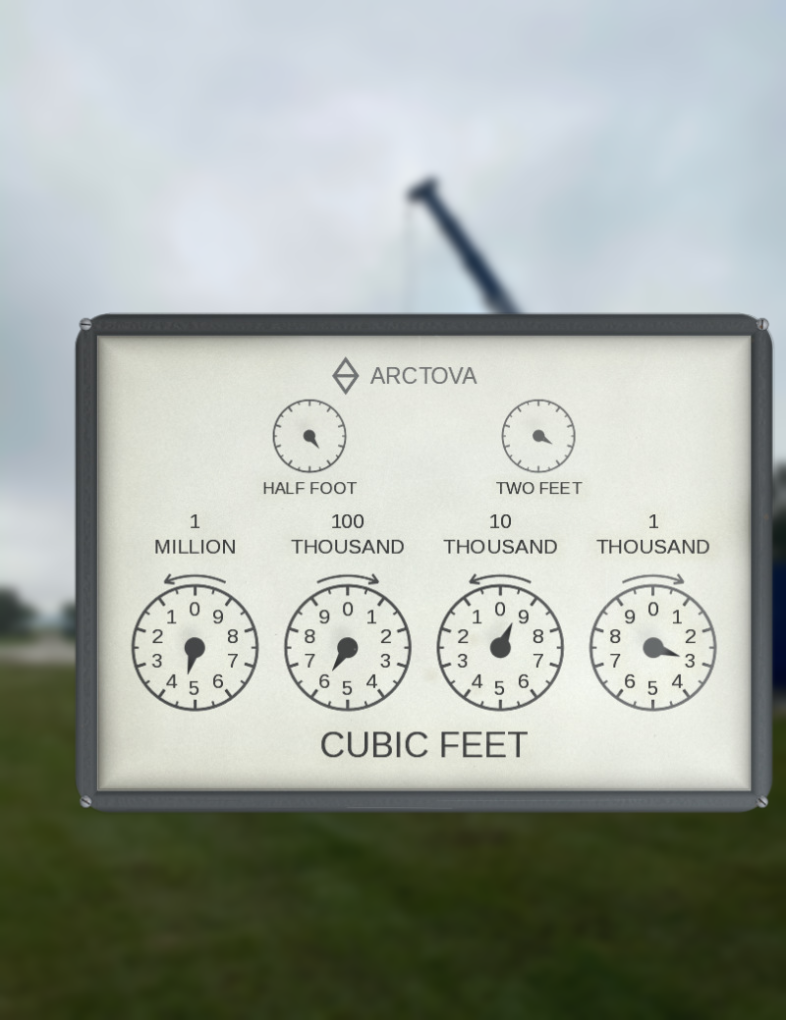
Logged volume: 459300,ft³
